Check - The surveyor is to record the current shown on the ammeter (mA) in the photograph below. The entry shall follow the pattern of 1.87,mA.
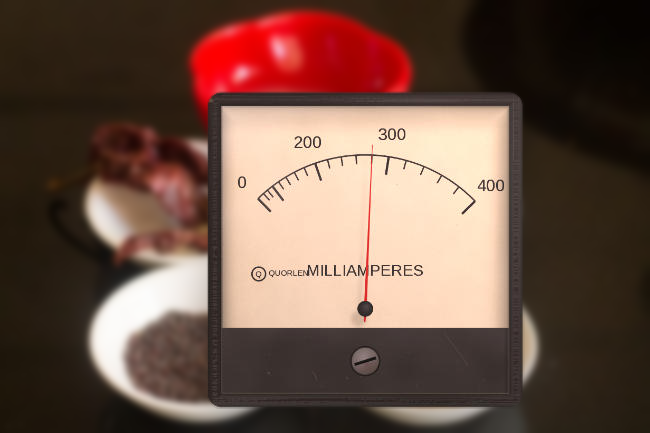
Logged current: 280,mA
